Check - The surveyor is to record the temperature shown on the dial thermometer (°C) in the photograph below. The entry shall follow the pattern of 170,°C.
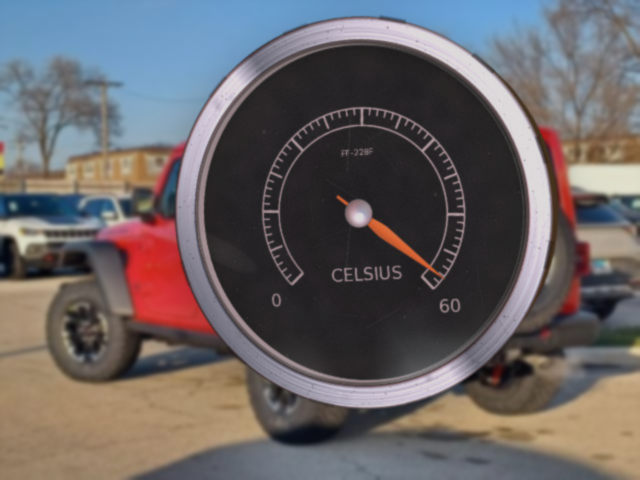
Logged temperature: 58,°C
